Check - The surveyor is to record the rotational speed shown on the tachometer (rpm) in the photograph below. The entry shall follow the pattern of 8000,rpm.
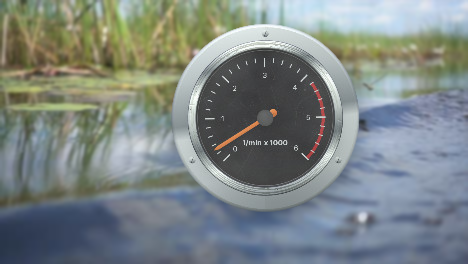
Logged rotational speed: 300,rpm
